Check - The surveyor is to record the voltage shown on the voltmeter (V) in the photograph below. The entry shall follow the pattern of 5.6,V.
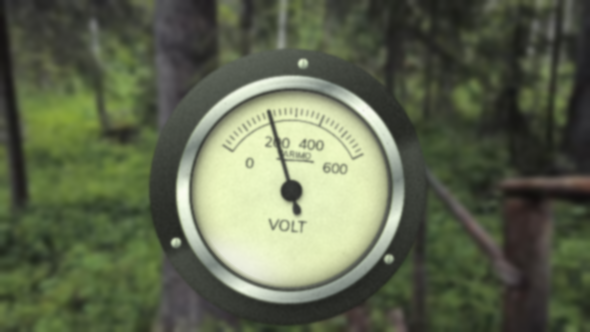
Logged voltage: 200,V
